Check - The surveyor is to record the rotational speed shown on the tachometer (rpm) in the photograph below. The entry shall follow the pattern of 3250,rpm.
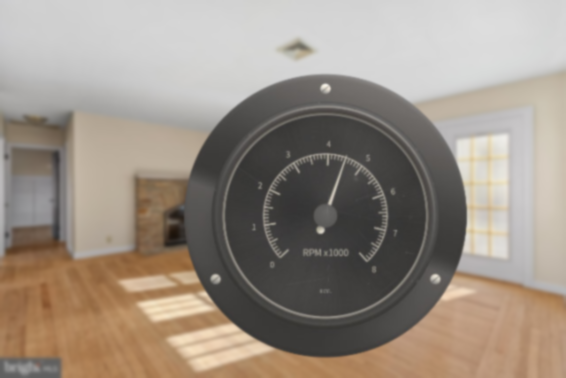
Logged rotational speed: 4500,rpm
